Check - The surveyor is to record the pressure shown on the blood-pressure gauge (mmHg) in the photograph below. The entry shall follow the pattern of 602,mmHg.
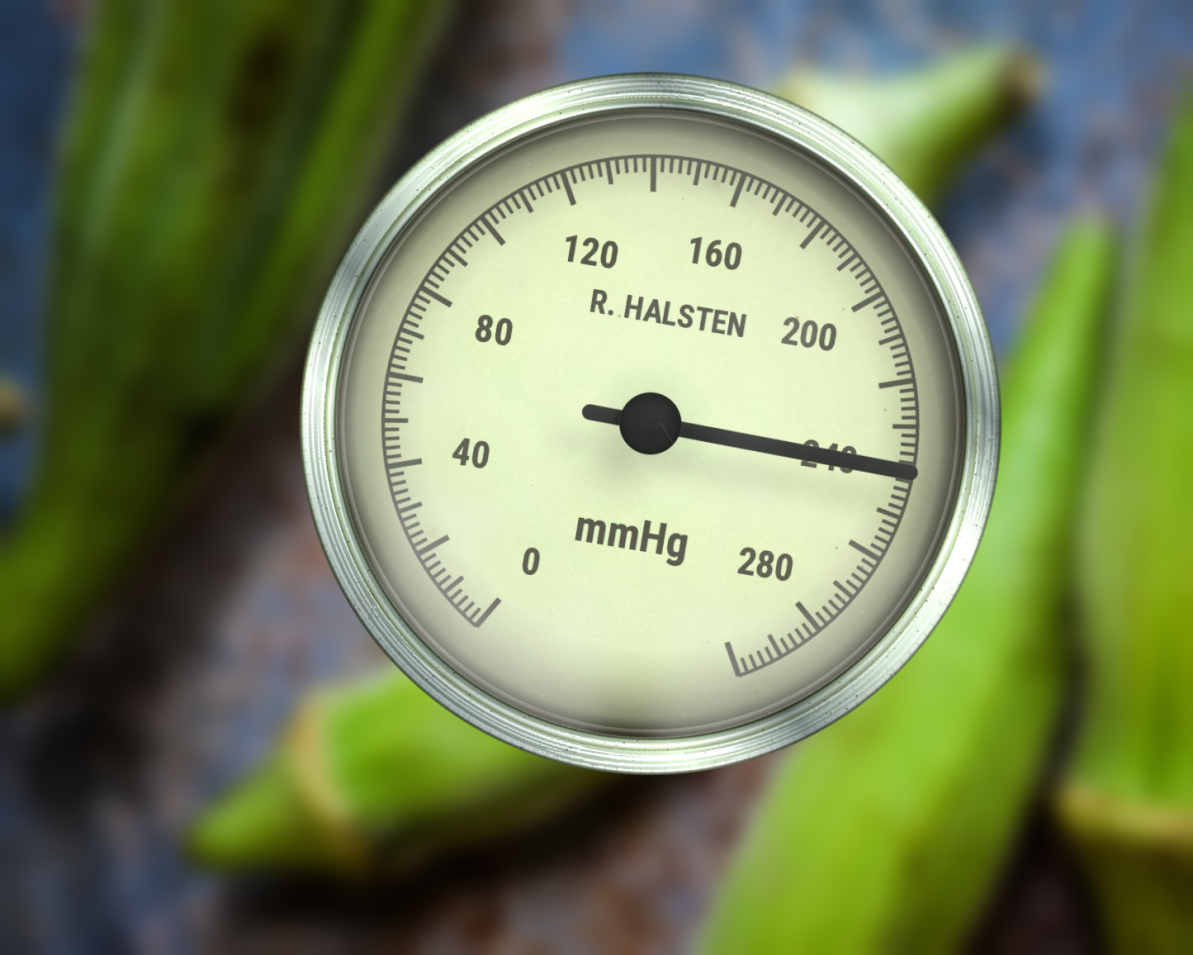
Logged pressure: 240,mmHg
